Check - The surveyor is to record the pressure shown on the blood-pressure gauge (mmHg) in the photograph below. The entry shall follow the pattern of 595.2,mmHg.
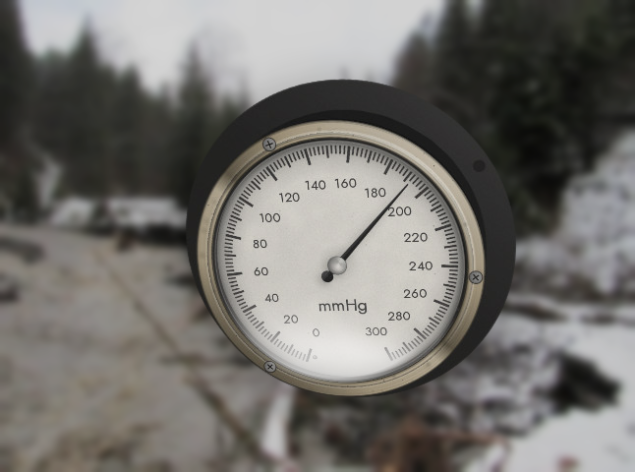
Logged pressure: 192,mmHg
